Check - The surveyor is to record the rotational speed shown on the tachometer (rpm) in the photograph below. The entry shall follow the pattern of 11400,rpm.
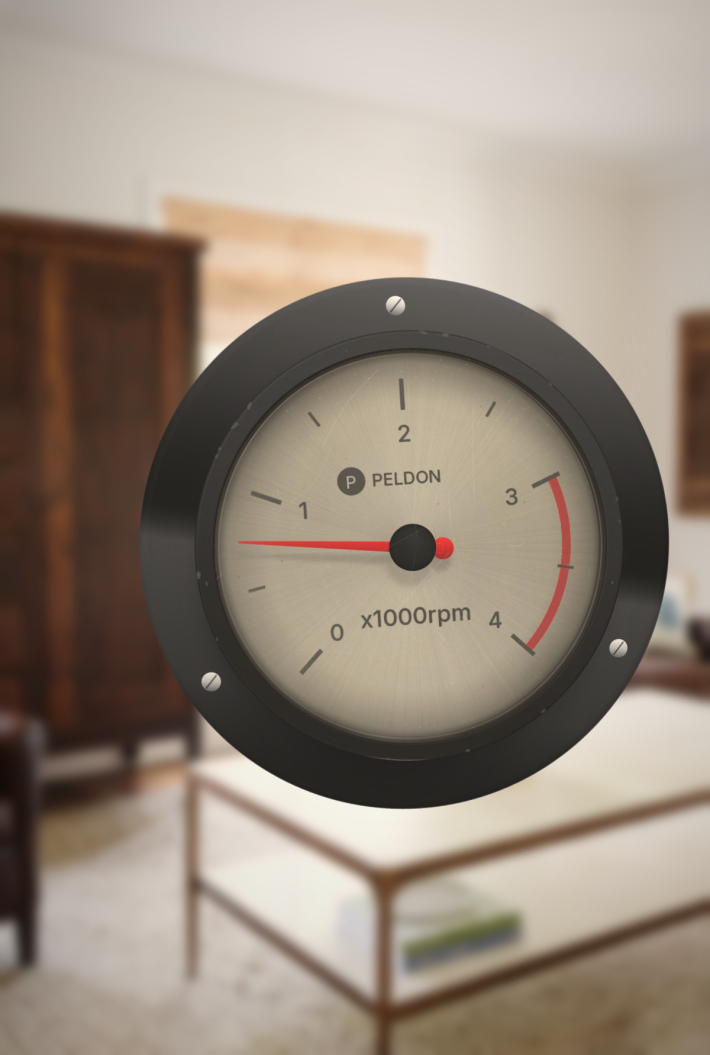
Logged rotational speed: 750,rpm
